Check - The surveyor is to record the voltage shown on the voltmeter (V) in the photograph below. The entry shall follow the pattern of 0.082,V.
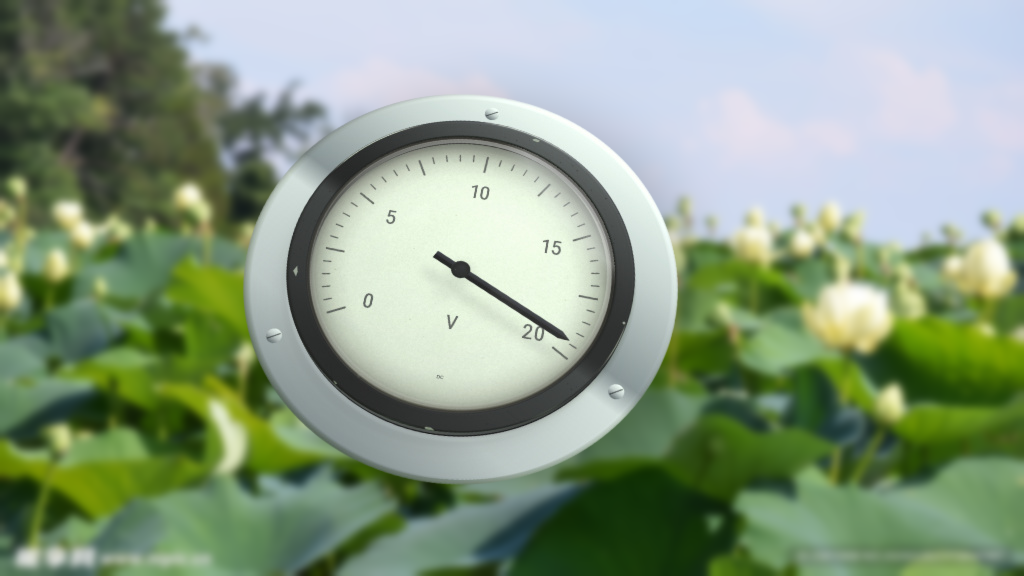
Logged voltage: 19.5,V
